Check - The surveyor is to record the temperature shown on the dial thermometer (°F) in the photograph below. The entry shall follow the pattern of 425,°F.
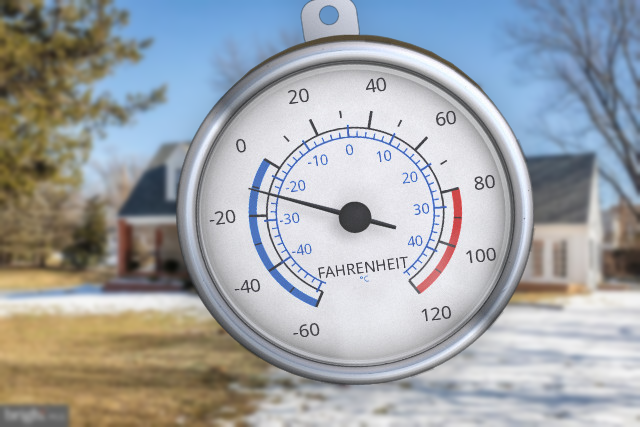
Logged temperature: -10,°F
